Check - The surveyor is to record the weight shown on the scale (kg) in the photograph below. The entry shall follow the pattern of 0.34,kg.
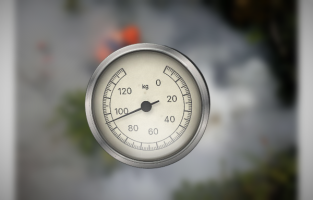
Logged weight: 95,kg
